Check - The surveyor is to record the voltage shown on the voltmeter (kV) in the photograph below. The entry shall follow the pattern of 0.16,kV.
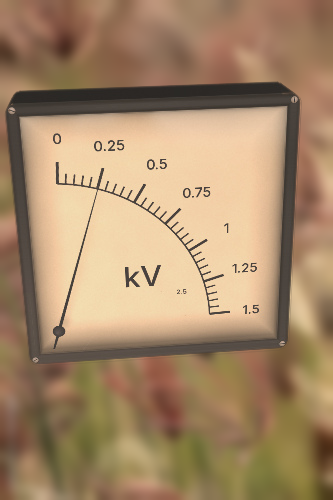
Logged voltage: 0.25,kV
